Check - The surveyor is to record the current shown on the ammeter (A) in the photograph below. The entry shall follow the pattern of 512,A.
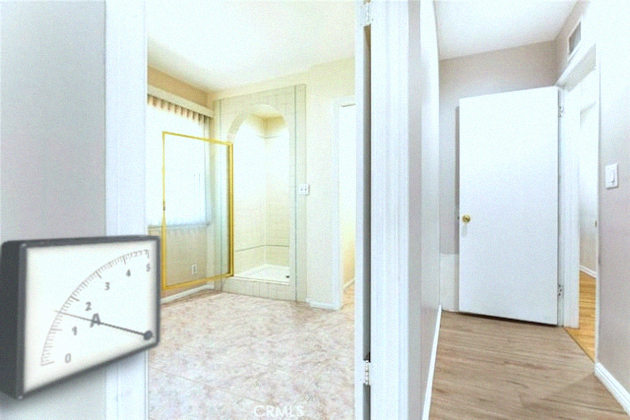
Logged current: 1.5,A
